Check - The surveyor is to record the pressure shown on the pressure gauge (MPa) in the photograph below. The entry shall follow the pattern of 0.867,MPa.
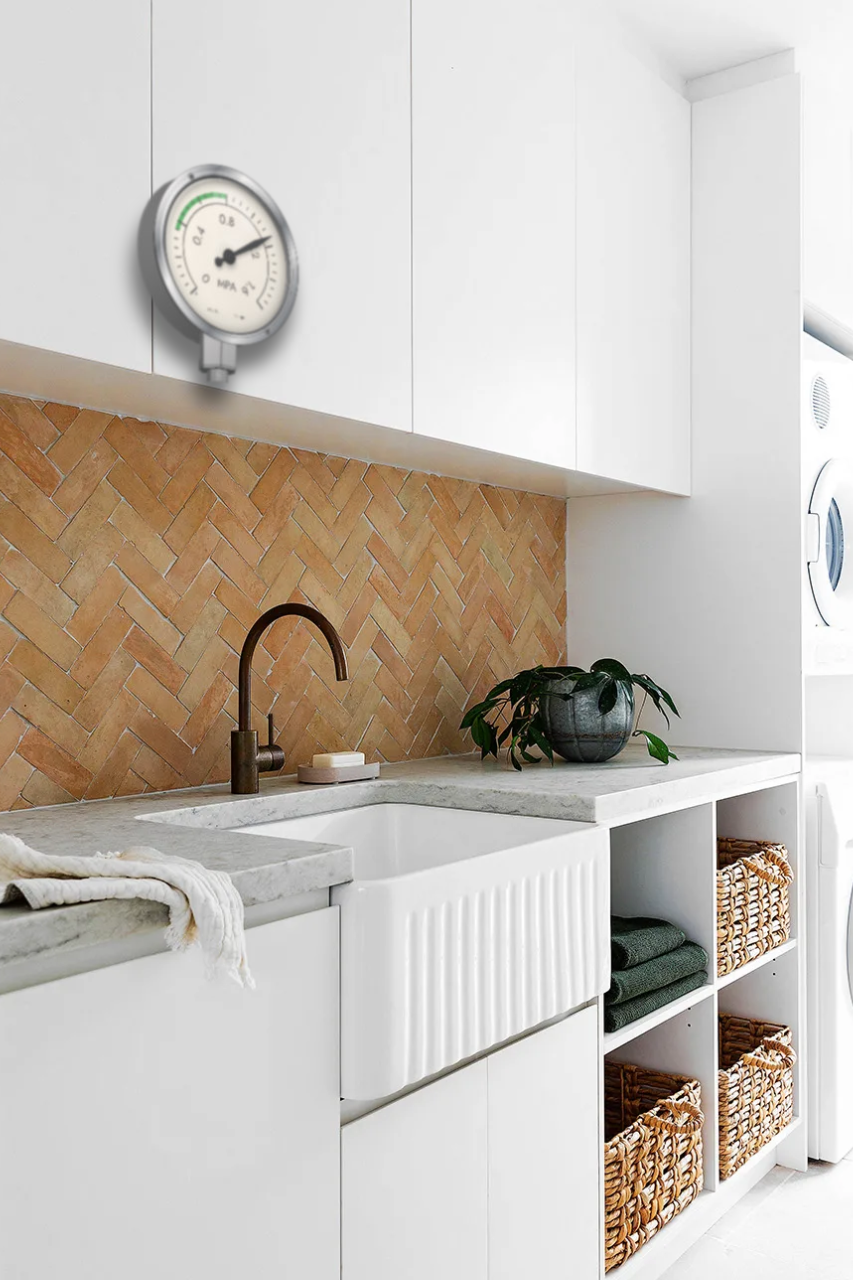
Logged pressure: 1.15,MPa
